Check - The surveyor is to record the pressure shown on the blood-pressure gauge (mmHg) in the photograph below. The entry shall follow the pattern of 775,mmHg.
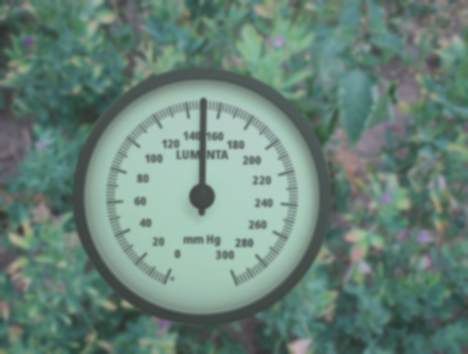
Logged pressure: 150,mmHg
